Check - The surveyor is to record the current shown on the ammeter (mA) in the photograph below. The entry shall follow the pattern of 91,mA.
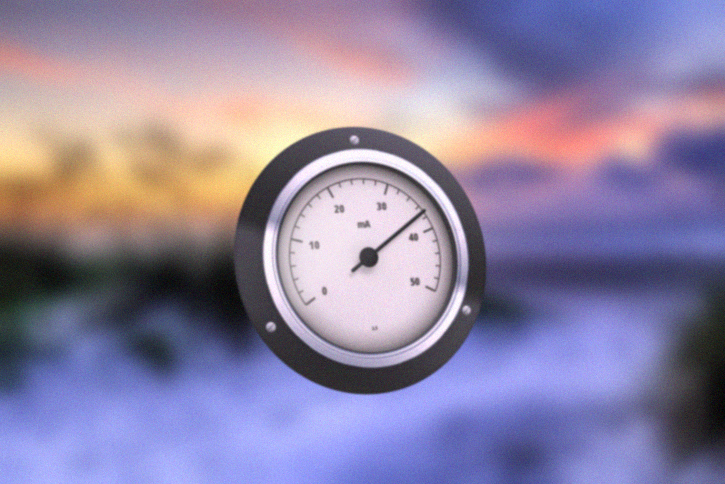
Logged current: 37,mA
